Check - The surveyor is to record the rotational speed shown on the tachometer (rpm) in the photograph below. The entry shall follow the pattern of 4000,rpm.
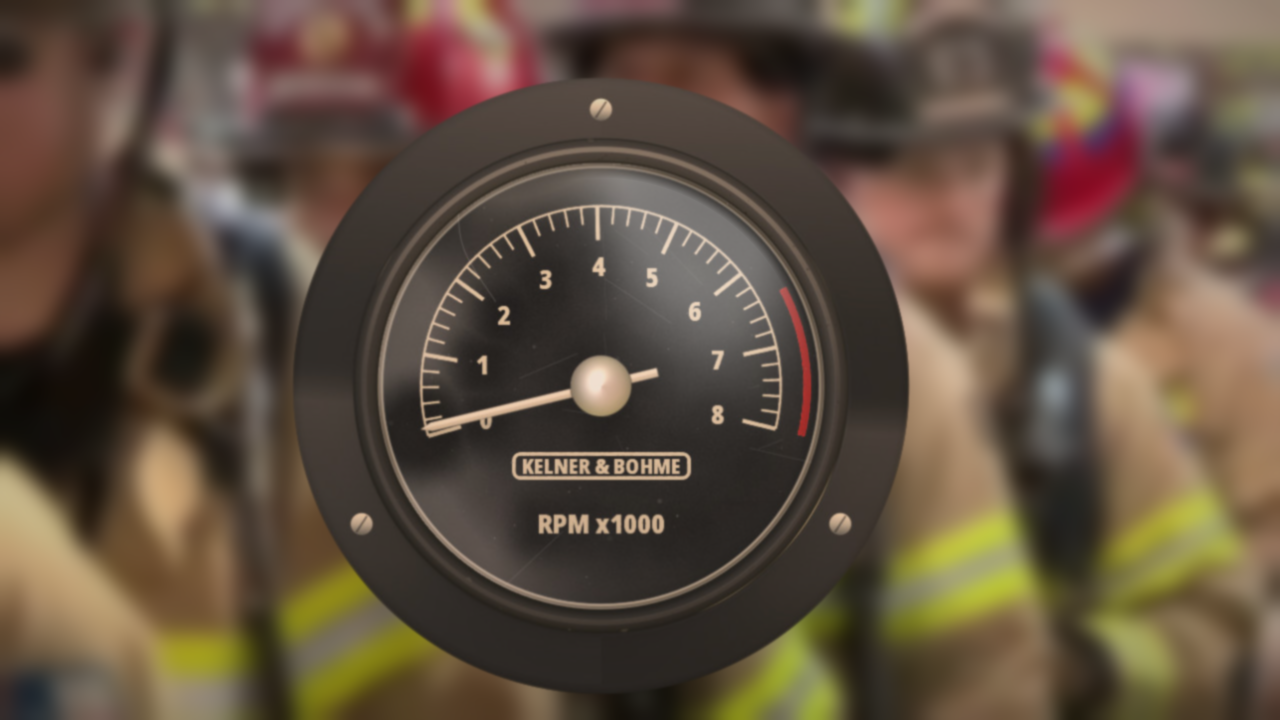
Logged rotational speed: 100,rpm
